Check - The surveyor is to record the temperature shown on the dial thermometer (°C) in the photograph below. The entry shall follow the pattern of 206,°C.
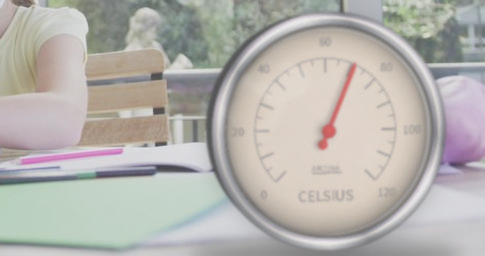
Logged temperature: 70,°C
